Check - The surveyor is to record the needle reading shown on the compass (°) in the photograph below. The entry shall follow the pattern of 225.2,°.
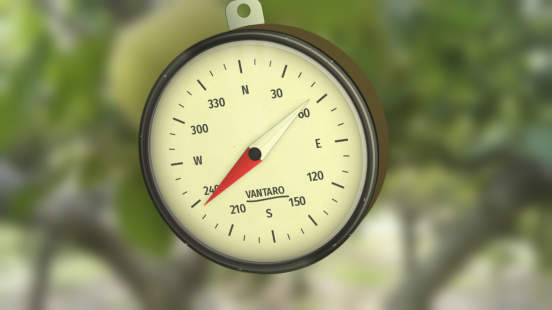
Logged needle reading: 235,°
